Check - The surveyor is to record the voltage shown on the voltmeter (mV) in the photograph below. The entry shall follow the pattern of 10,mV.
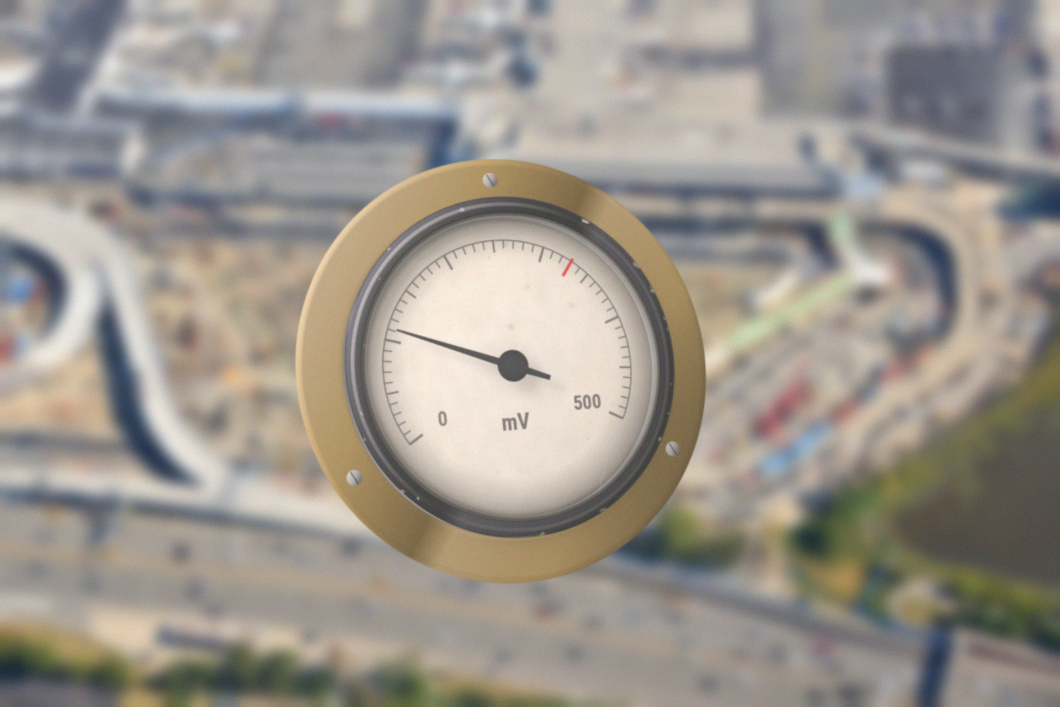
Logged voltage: 110,mV
